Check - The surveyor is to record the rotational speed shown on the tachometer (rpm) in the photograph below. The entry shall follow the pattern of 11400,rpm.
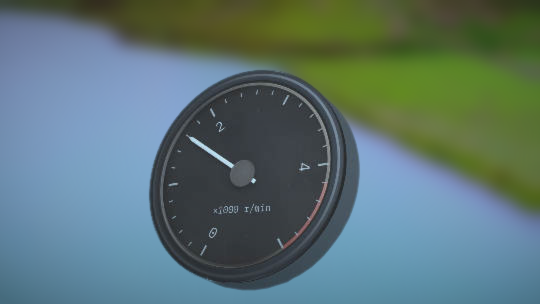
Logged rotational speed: 1600,rpm
